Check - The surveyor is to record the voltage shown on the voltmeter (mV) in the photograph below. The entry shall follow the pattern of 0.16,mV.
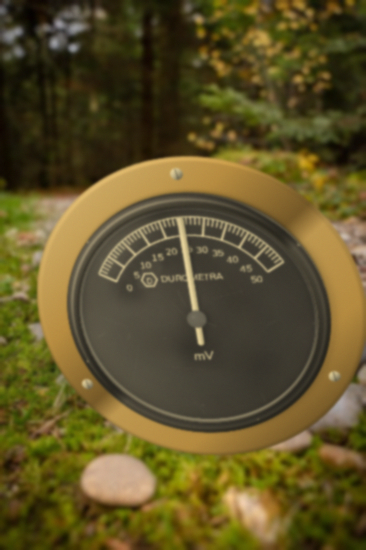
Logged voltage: 25,mV
